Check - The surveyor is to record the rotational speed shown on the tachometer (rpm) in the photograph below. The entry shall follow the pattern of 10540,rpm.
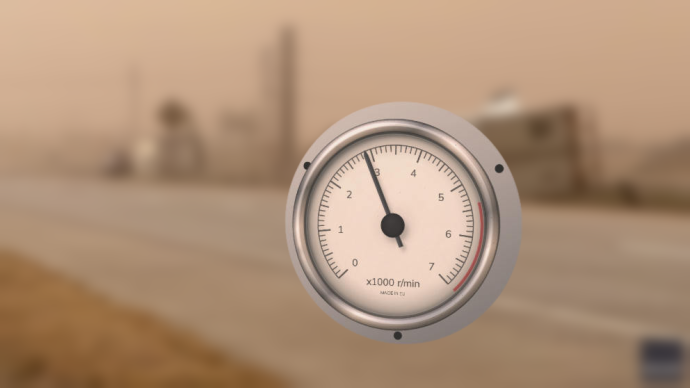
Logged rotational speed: 2900,rpm
